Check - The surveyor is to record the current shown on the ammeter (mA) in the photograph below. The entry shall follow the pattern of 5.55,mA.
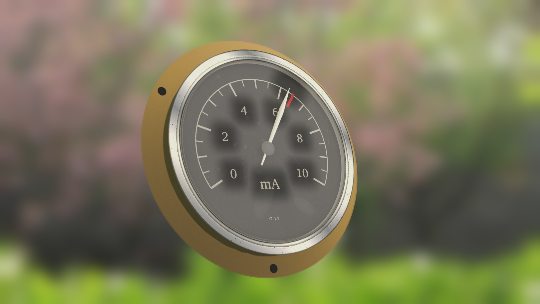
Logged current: 6.25,mA
